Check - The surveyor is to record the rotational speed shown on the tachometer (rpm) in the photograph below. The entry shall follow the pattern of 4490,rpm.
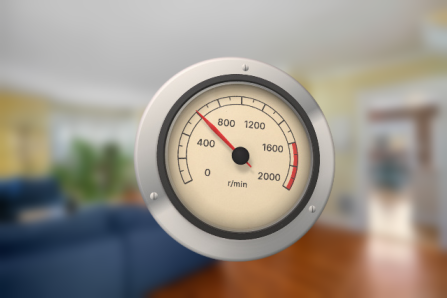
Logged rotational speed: 600,rpm
